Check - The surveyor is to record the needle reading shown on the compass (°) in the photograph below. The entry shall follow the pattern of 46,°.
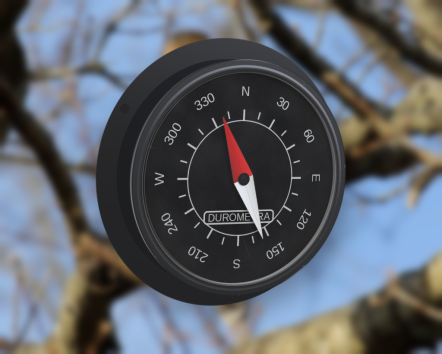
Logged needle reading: 337.5,°
